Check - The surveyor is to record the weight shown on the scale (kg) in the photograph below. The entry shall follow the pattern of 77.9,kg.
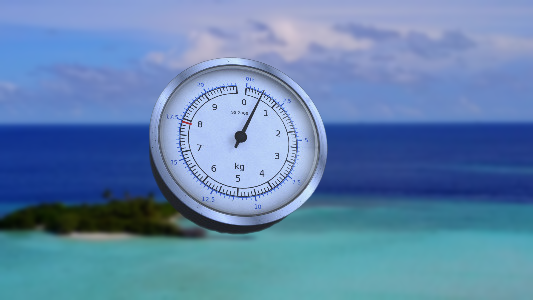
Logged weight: 0.5,kg
